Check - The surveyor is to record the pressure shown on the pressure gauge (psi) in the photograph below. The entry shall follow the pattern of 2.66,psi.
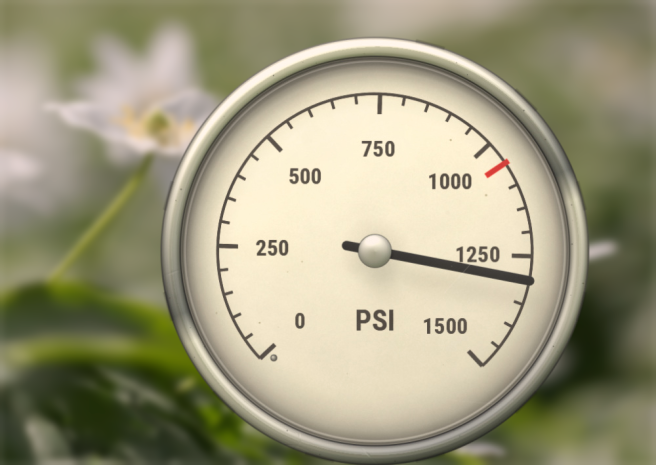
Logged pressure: 1300,psi
